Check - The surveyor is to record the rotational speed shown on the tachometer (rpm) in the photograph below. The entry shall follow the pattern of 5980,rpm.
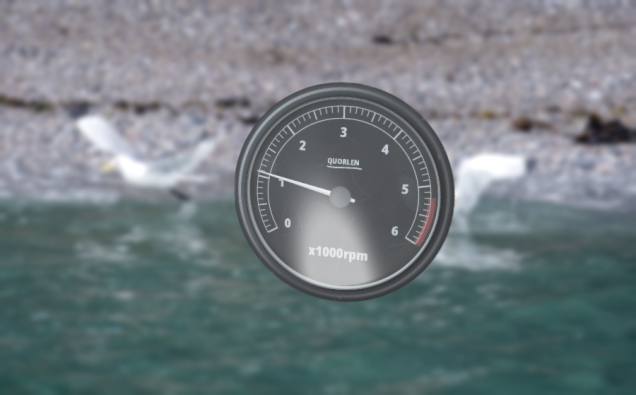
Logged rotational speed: 1100,rpm
